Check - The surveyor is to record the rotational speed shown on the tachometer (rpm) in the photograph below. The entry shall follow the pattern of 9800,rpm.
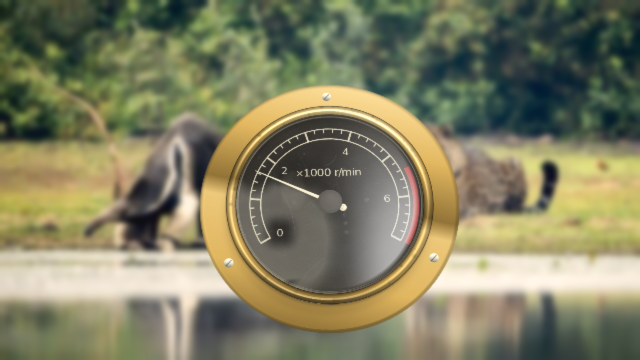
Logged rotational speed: 1600,rpm
